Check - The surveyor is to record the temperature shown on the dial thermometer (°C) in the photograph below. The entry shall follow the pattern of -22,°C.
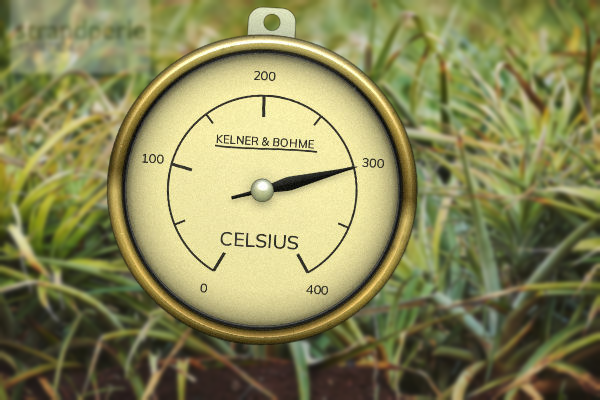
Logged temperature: 300,°C
